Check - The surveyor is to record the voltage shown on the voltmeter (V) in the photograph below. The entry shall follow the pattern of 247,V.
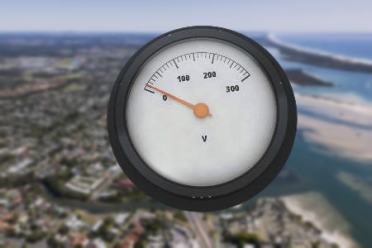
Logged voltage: 10,V
